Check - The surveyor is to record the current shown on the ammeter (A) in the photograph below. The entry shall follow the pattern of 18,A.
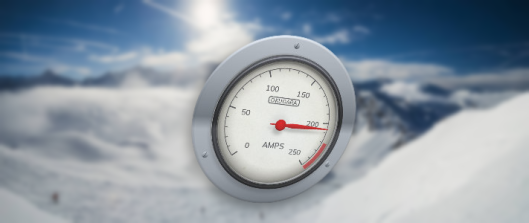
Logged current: 205,A
